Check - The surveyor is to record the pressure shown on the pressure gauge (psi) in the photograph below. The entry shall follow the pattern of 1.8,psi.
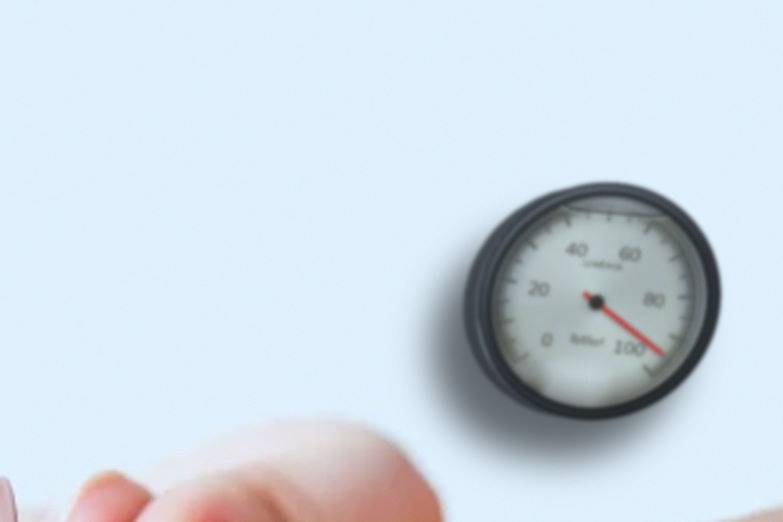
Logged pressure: 95,psi
